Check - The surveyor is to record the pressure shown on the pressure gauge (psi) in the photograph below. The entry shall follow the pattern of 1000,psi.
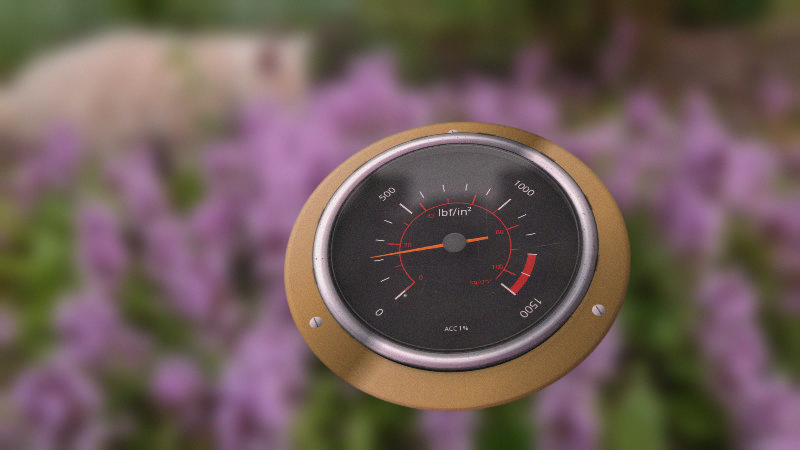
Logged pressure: 200,psi
